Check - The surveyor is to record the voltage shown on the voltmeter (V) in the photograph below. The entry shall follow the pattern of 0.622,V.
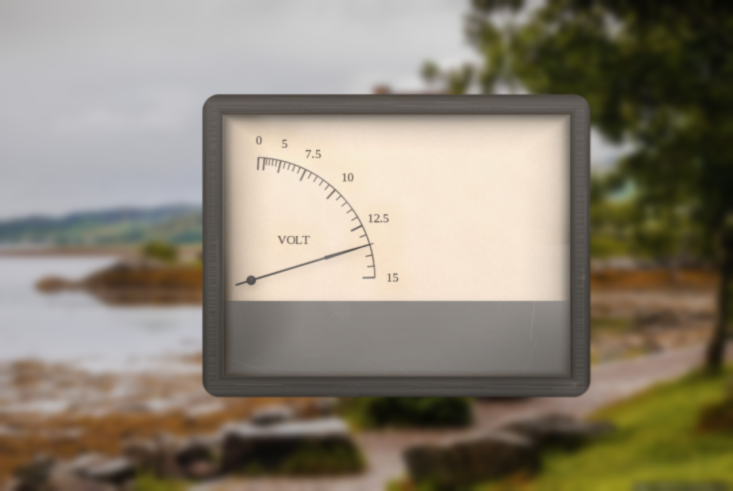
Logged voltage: 13.5,V
